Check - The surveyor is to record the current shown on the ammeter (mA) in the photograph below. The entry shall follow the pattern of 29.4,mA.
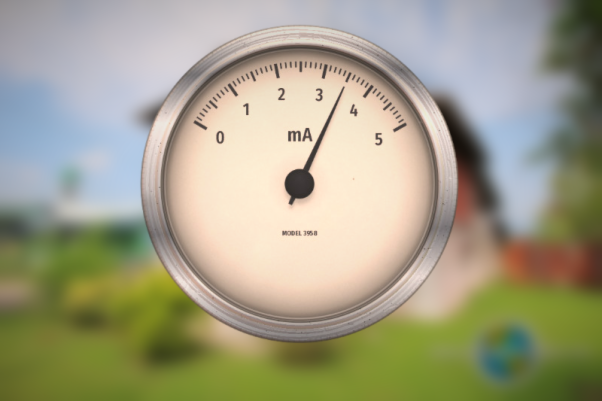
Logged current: 3.5,mA
